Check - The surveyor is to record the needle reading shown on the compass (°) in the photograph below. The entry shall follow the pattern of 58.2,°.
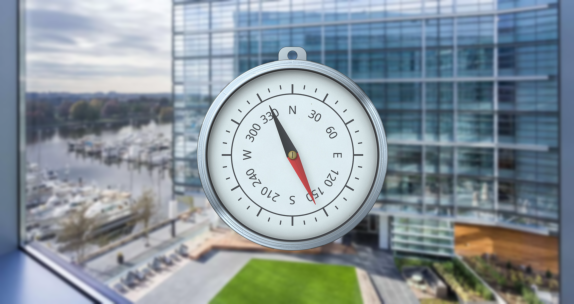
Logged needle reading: 155,°
